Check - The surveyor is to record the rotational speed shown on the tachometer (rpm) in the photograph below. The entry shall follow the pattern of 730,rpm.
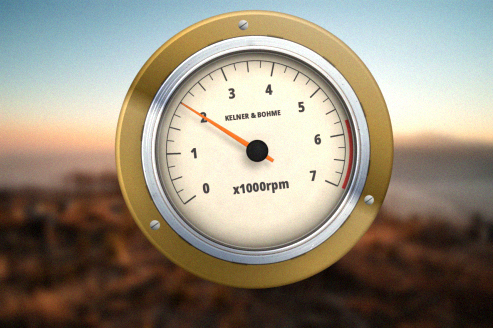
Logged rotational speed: 2000,rpm
